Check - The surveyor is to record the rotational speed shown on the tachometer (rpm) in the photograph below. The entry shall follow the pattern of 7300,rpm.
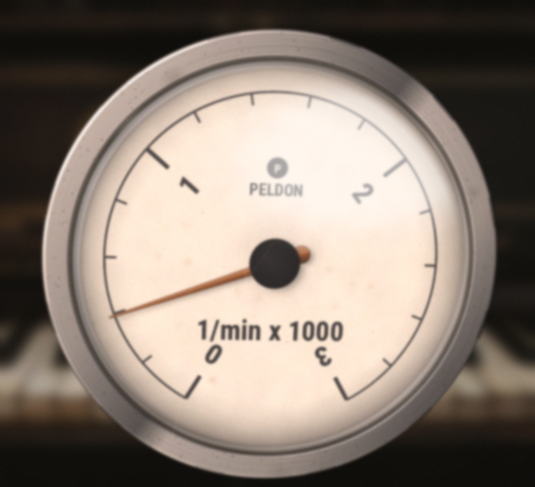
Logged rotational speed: 400,rpm
